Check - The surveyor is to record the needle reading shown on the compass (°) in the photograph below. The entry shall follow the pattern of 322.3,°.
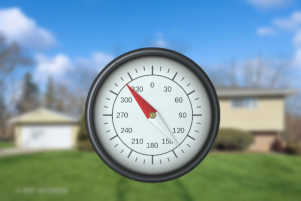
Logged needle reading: 320,°
